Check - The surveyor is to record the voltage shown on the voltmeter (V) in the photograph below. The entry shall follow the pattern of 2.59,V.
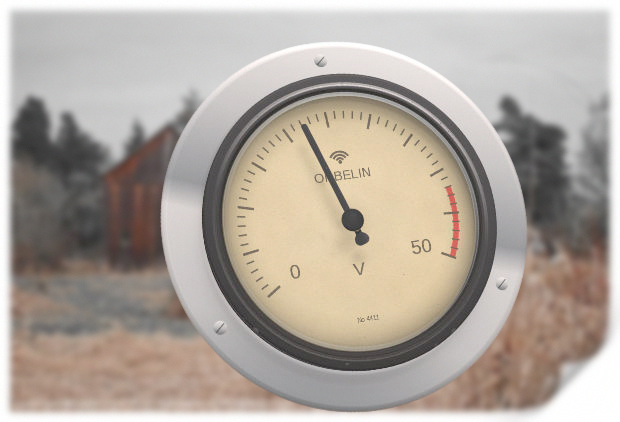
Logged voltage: 22,V
